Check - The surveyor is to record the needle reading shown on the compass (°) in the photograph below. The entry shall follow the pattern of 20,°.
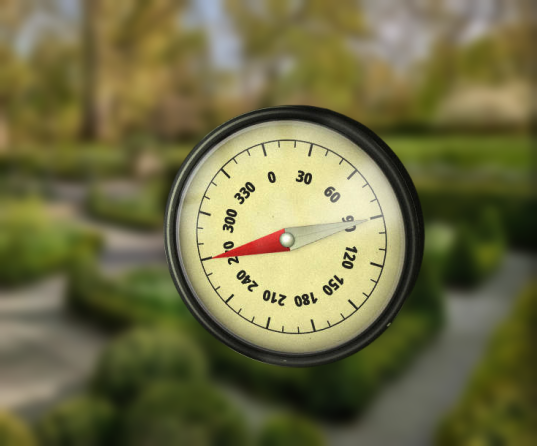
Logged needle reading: 270,°
